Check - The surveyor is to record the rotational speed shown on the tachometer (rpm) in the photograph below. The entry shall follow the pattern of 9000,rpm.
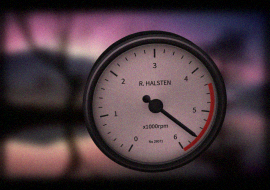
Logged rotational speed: 5600,rpm
